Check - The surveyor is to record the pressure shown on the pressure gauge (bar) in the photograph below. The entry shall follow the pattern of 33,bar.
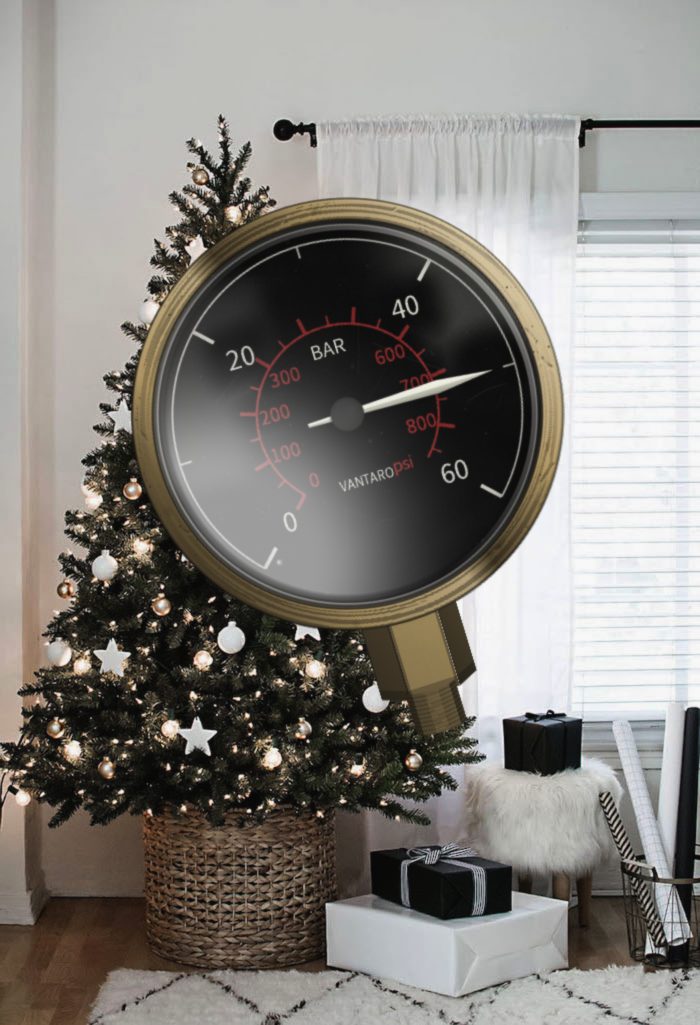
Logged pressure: 50,bar
